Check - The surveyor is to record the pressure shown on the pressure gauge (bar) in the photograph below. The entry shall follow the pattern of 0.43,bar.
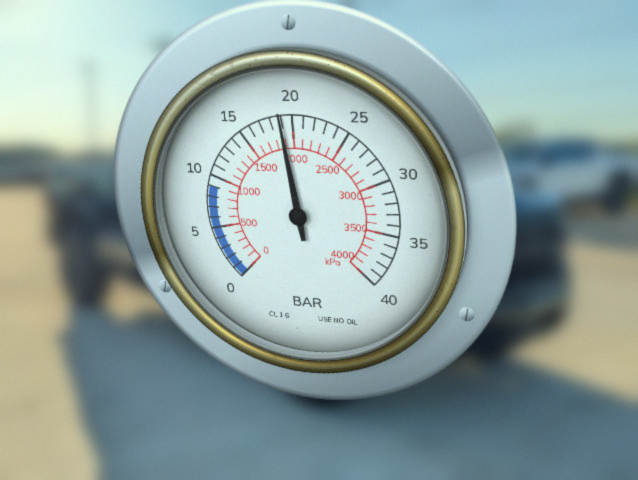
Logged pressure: 19,bar
